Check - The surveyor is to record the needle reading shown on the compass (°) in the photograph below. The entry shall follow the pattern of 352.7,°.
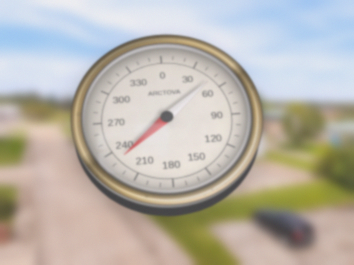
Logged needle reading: 230,°
